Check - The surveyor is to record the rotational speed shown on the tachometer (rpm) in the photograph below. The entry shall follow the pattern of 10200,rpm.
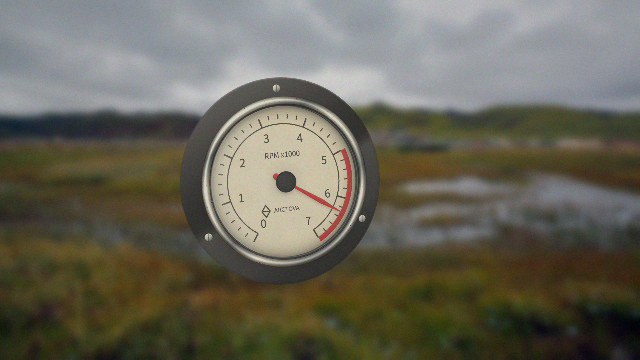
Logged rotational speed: 6300,rpm
